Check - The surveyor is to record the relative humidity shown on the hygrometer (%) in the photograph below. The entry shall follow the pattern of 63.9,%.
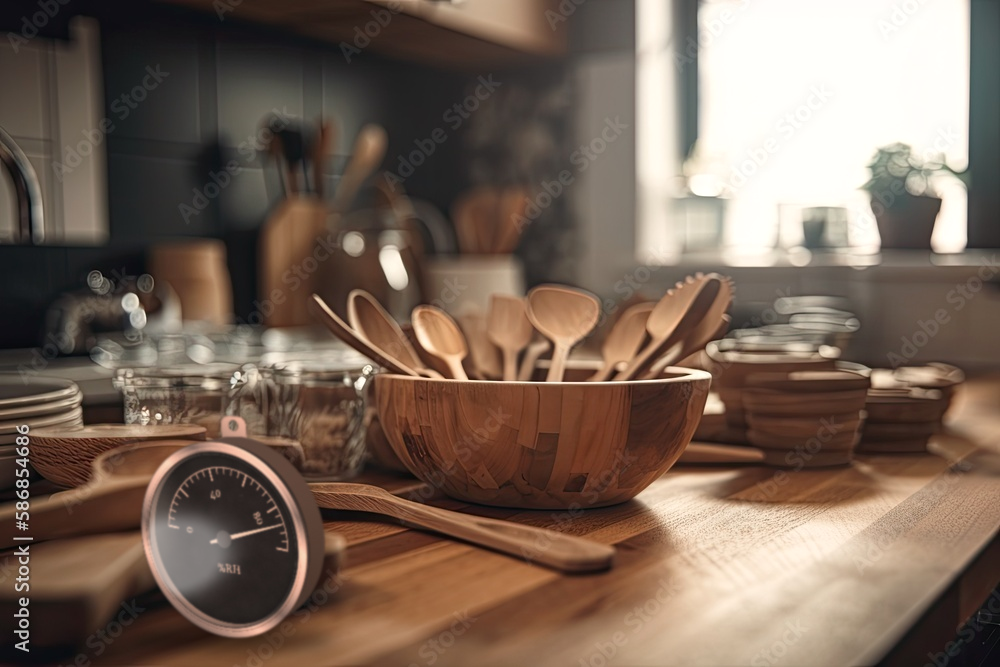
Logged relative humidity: 88,%
